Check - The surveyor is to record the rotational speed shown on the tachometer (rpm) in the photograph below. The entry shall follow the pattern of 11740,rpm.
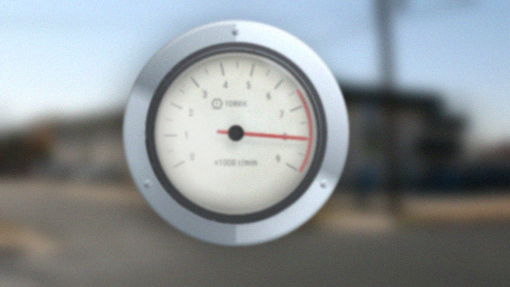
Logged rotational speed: 8000,rpm
